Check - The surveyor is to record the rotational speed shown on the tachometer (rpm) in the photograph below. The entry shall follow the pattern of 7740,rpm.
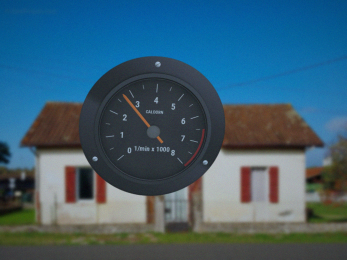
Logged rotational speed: 2750,rpm
